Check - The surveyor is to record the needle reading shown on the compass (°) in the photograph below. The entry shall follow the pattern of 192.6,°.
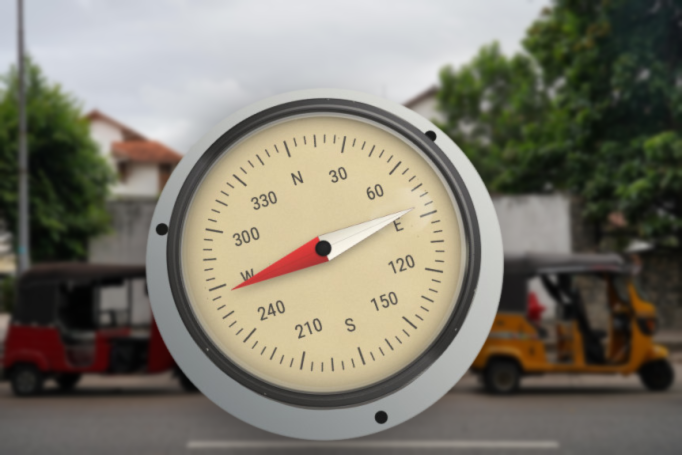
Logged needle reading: 265,°
